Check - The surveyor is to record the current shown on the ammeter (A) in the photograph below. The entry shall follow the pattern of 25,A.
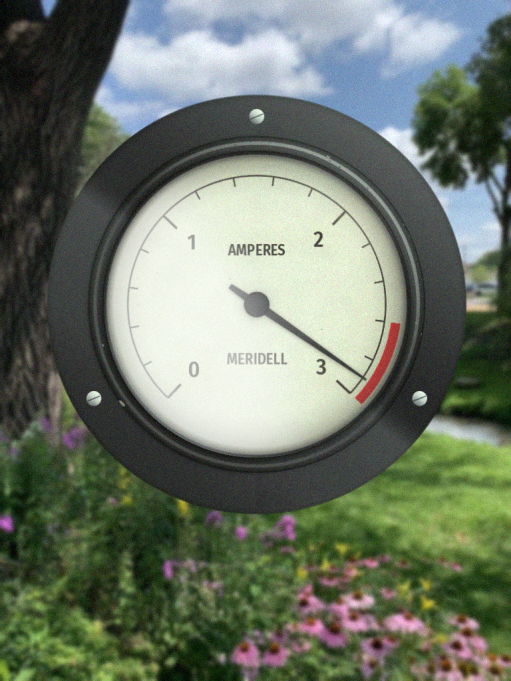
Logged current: 2.9,A
